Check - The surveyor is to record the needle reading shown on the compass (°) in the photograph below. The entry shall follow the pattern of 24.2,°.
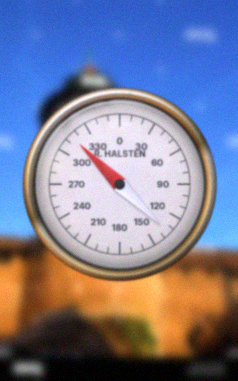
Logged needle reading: 315,°
